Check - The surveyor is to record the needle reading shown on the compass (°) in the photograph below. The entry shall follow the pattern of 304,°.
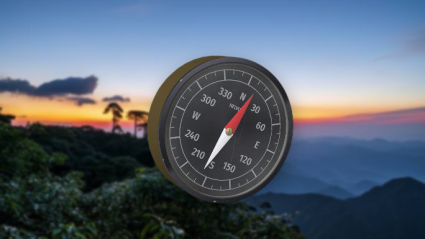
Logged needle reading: 10,°
